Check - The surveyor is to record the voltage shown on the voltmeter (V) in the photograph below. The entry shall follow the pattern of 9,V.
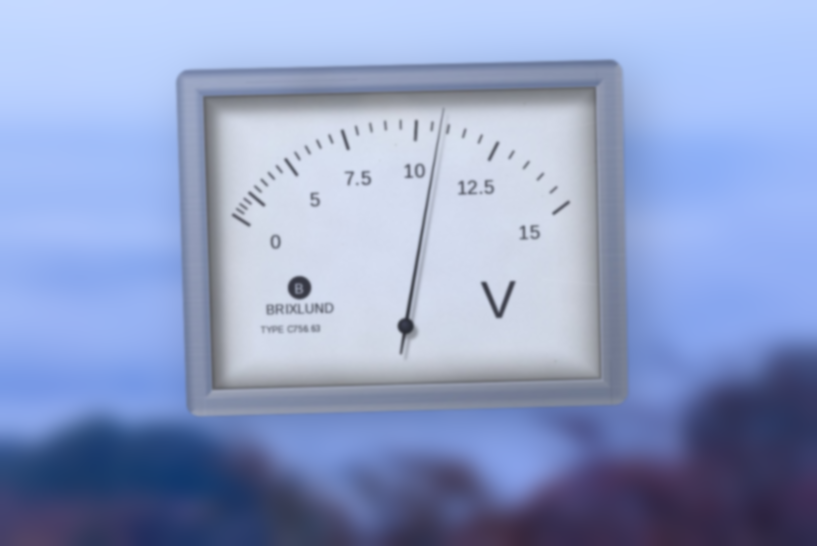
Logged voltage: 10.75,V
